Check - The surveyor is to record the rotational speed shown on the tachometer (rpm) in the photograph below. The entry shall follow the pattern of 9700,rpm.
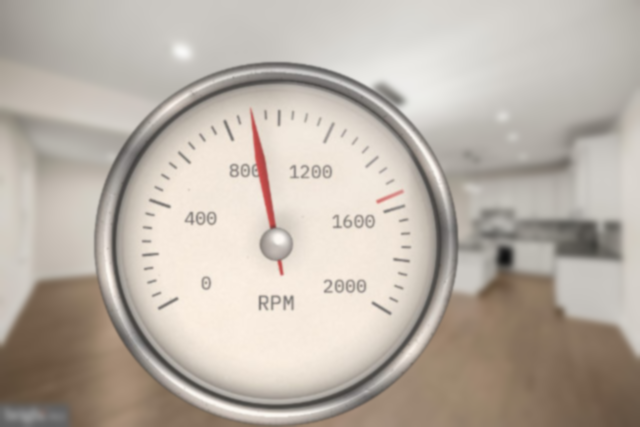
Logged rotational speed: 900,rpm
